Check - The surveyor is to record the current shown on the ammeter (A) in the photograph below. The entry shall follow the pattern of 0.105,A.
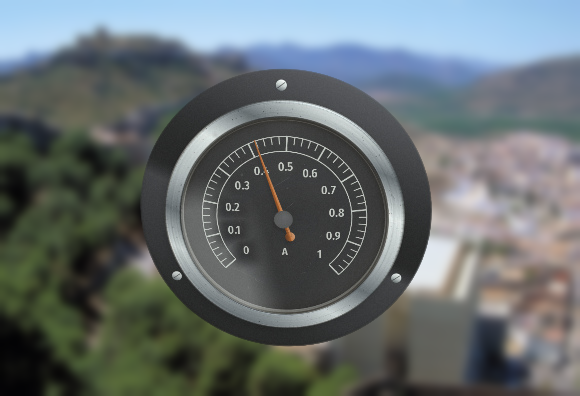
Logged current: 0.42,A
